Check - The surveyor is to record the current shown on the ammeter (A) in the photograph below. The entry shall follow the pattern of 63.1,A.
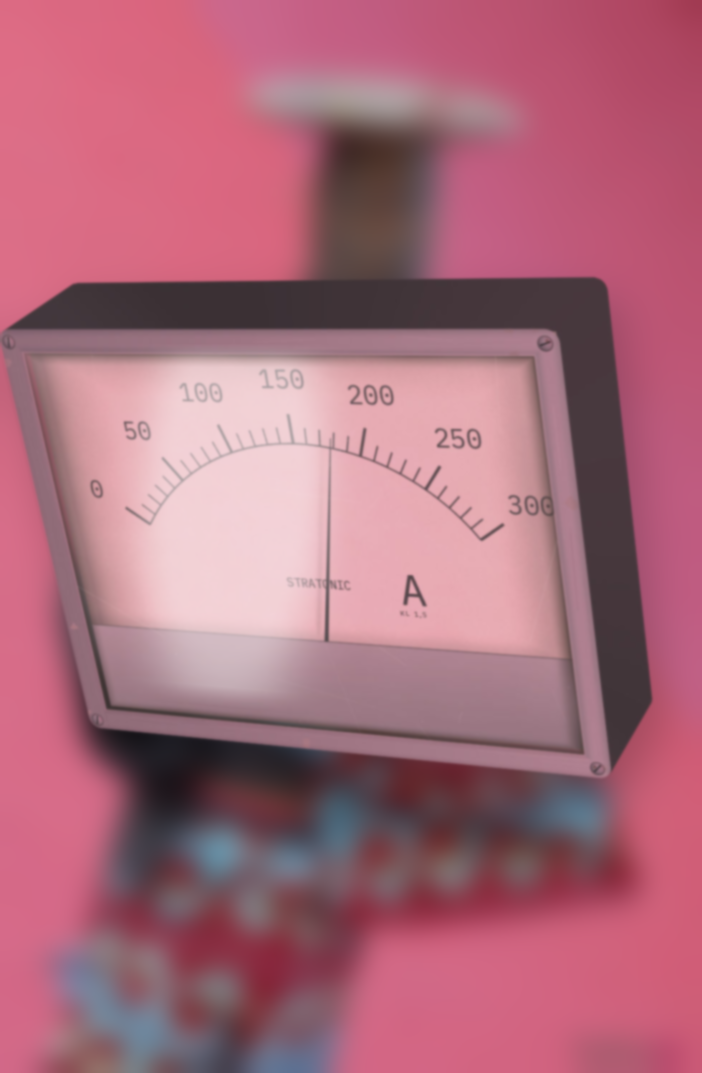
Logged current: 180,A
